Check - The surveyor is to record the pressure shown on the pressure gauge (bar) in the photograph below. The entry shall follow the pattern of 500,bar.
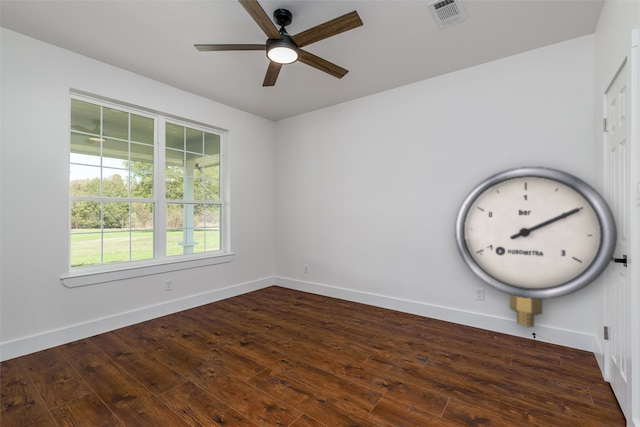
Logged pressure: 2,bar
